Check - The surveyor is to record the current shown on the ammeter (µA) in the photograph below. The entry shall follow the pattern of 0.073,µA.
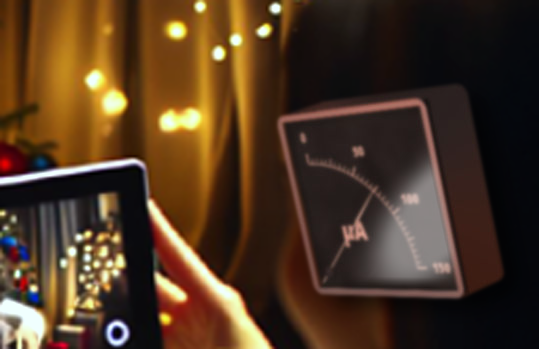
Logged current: 75,µA
